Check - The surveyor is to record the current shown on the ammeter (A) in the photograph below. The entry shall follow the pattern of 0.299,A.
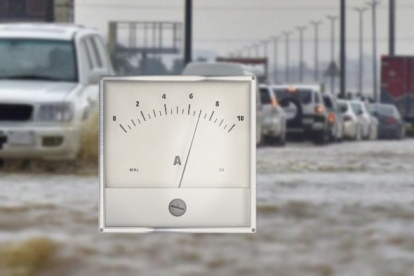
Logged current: 7,A
